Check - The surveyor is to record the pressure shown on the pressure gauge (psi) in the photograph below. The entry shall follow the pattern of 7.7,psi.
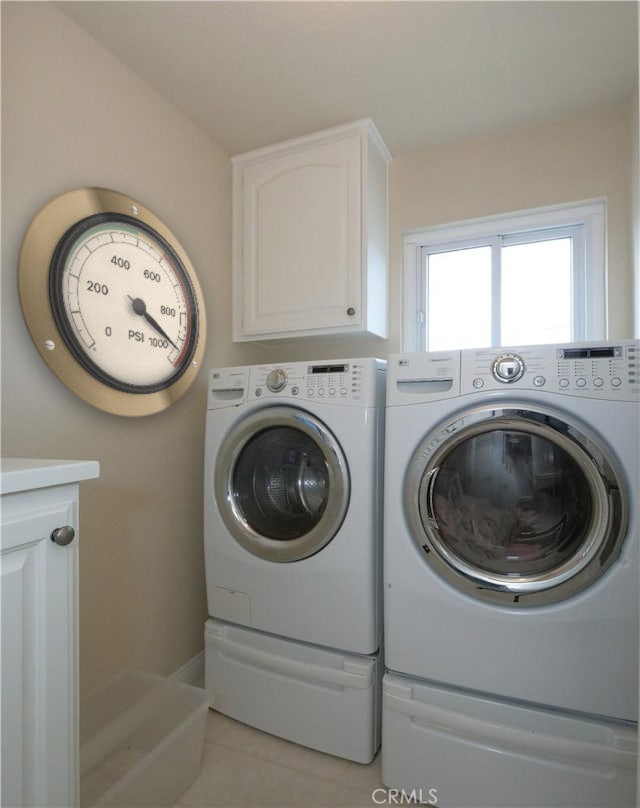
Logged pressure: 950,psi
